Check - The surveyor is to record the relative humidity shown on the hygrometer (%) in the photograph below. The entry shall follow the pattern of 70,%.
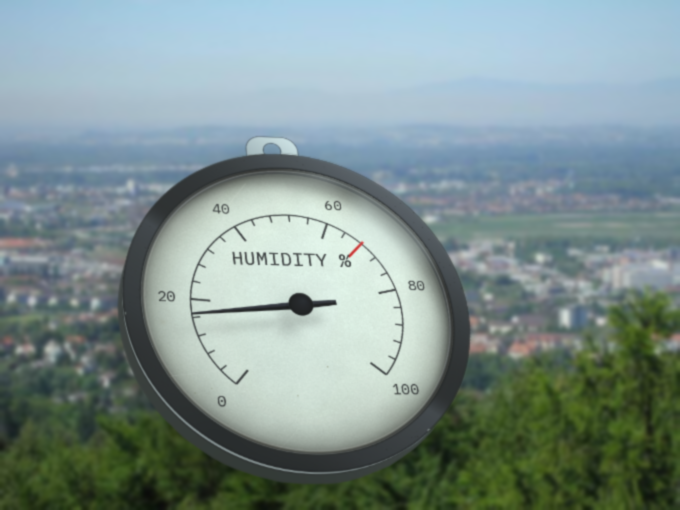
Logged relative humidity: 16,%
